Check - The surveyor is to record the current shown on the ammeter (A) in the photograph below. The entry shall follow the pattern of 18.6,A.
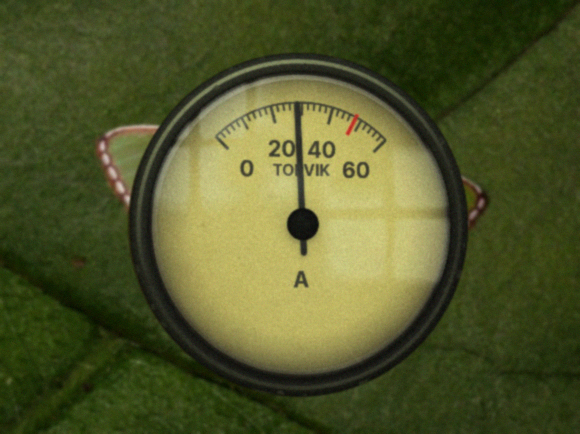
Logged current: 28,A
